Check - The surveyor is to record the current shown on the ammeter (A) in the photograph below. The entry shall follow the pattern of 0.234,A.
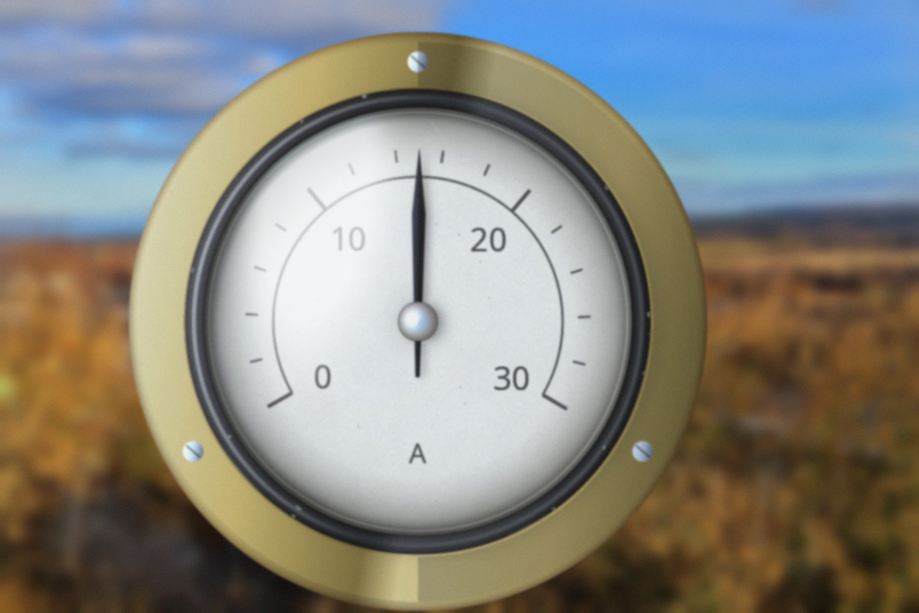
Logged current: 15,A
